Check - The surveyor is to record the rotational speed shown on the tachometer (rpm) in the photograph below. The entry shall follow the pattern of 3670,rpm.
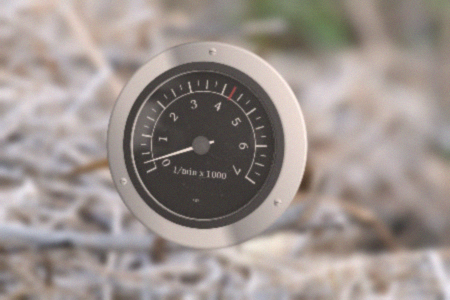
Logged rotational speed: 250,rpm
